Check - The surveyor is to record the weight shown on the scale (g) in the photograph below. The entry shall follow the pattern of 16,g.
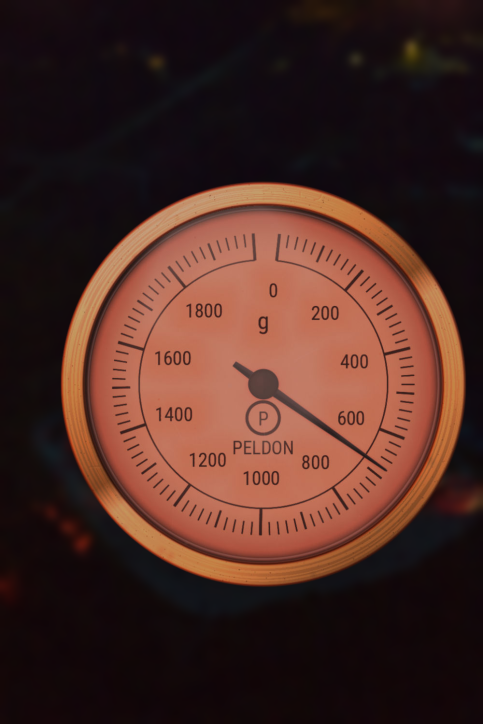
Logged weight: 680,g
